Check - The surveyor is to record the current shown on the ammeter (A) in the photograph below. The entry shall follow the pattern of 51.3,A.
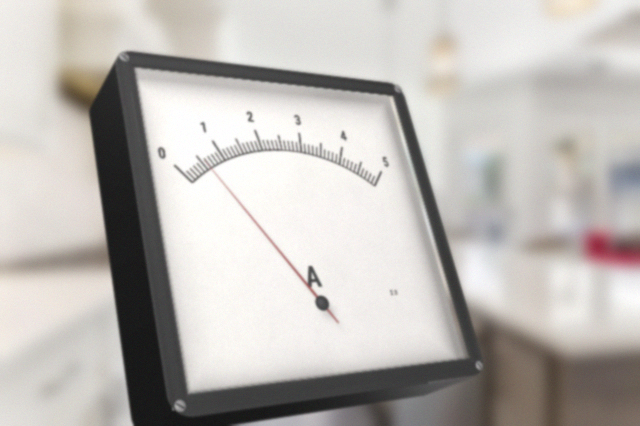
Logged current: 0.5,A
